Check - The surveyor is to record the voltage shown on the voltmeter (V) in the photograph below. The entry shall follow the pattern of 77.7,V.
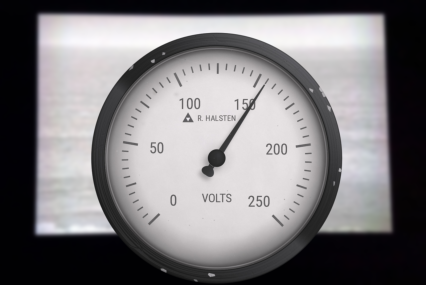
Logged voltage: 155,V
